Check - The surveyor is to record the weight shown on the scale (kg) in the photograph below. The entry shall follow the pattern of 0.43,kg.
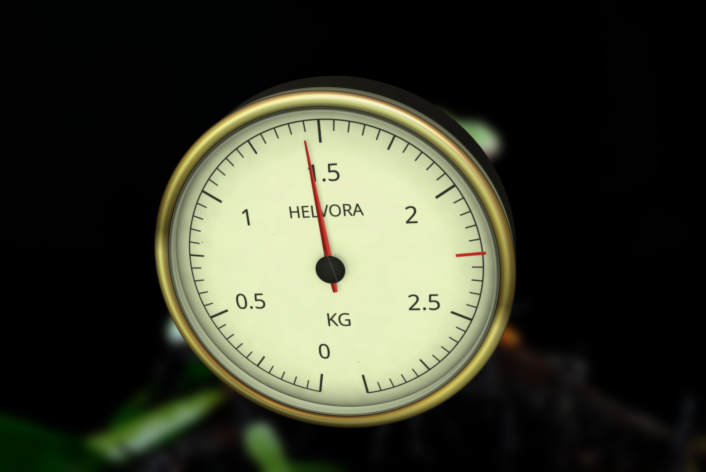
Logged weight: 1.45,kg
